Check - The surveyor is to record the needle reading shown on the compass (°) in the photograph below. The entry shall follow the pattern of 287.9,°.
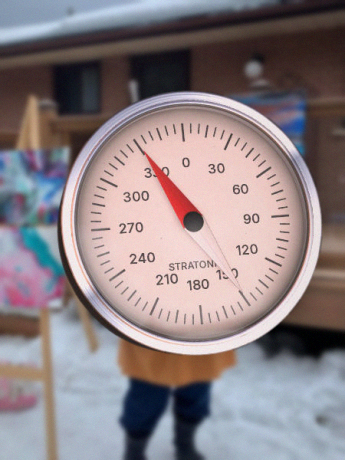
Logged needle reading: 330,°
